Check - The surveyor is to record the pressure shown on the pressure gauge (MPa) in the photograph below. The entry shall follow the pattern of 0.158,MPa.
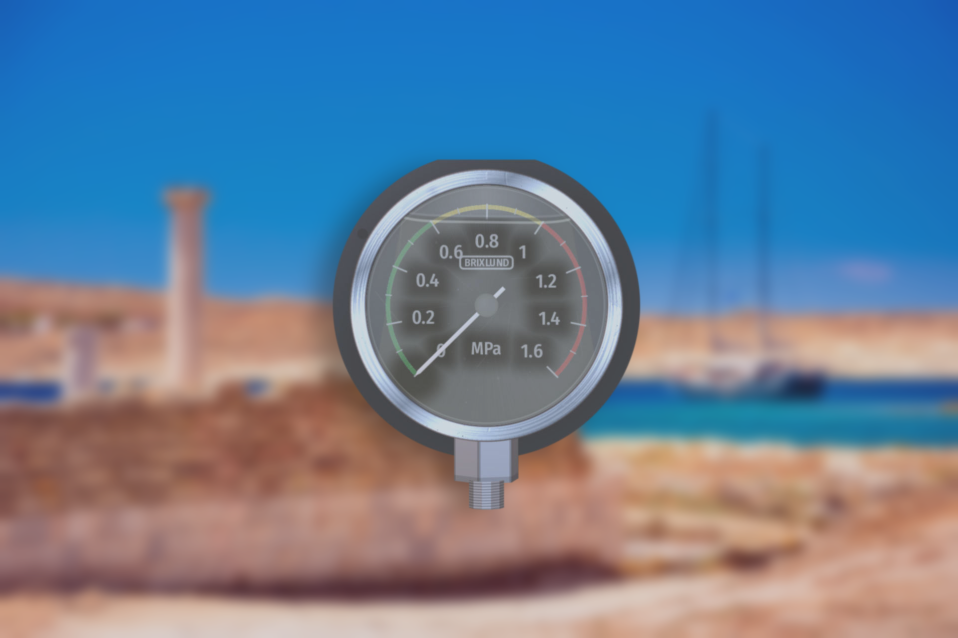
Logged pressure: 0,MPa
